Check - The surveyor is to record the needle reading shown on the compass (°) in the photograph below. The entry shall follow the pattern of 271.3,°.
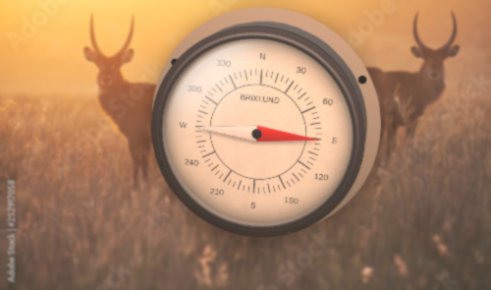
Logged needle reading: 90,°
